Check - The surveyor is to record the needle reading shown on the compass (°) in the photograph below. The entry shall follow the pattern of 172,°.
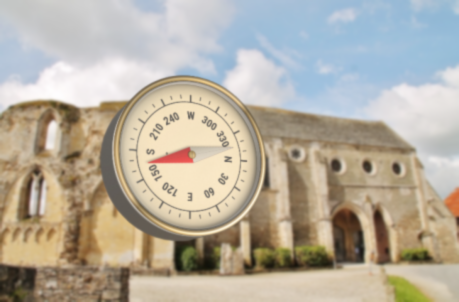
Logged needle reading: 165,°
